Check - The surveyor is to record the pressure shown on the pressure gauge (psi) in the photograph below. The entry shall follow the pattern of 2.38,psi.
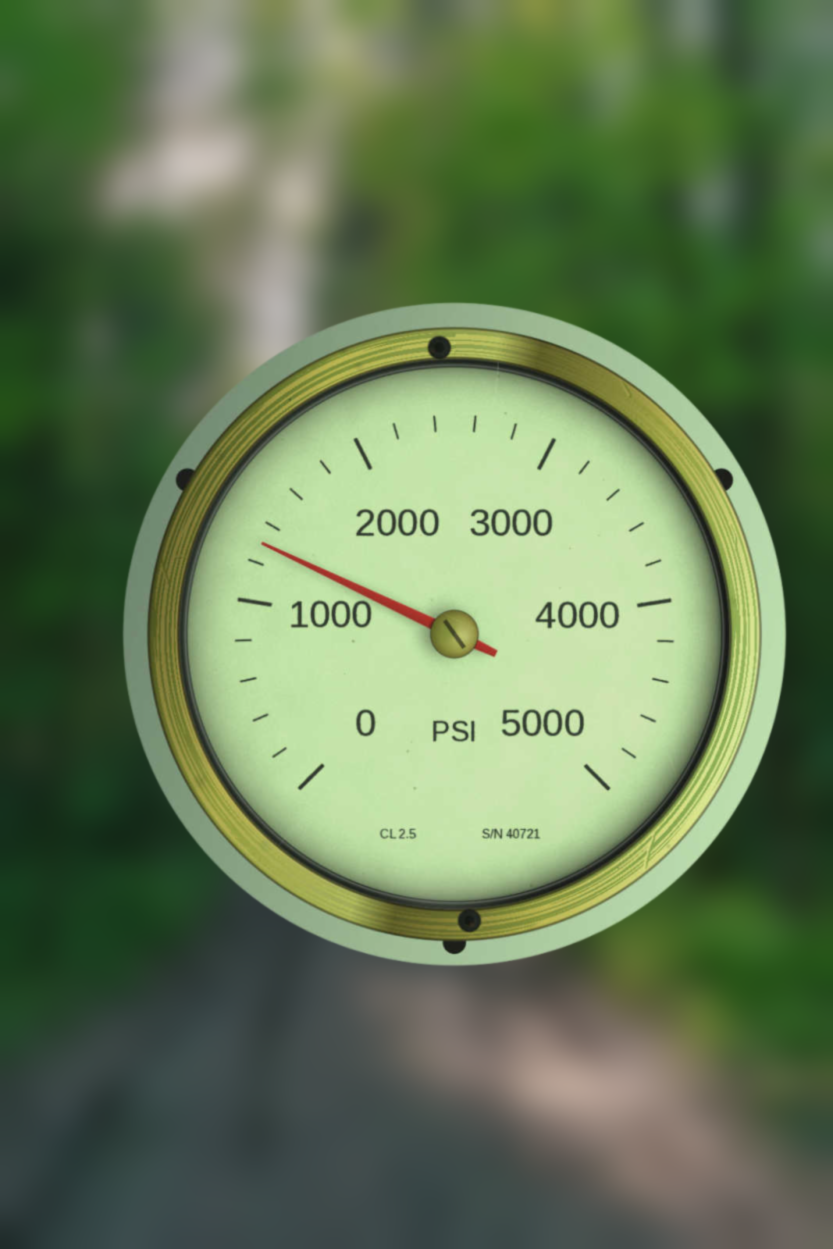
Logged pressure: 1300,psi
